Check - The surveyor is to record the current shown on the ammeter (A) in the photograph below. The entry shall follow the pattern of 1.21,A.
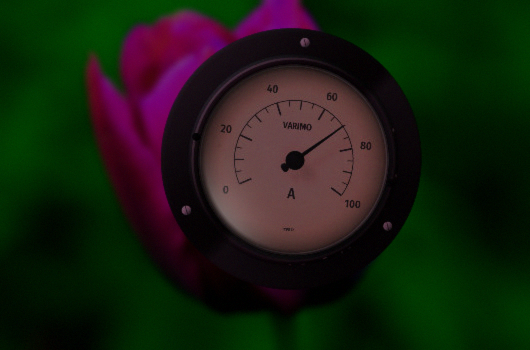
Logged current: 70,A
